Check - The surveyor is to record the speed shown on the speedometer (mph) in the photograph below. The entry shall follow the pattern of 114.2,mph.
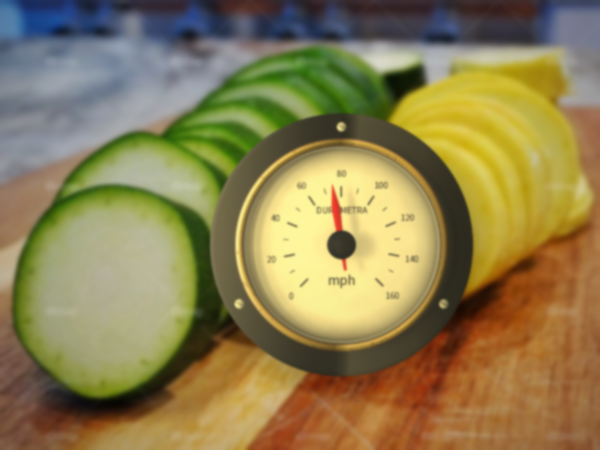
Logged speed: 75,mph
